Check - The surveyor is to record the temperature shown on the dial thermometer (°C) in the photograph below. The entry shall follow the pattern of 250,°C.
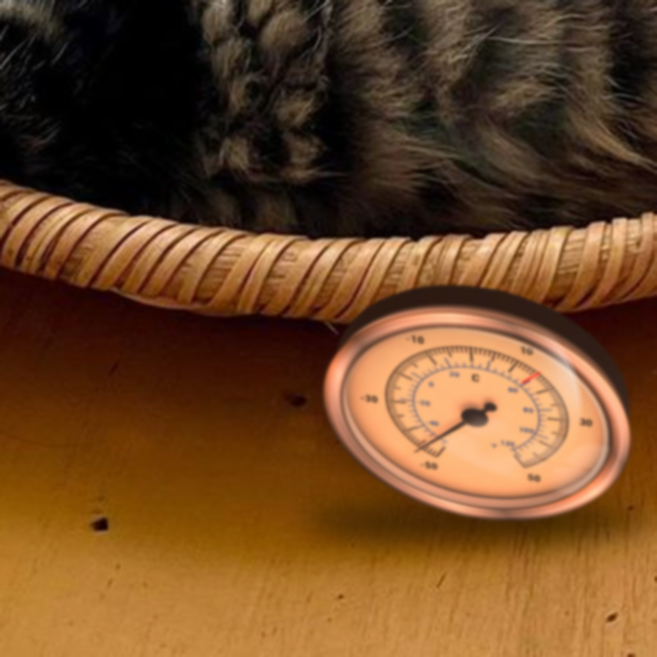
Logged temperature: -45,°C
